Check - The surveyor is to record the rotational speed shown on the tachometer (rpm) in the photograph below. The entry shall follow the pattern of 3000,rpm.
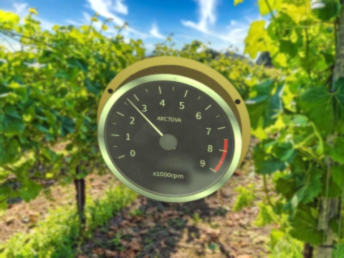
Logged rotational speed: 2750,rpm
